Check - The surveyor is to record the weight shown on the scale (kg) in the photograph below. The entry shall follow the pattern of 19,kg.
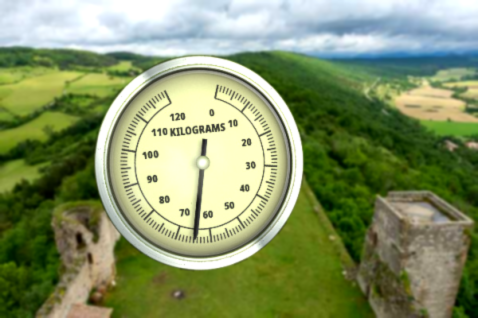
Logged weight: 65,kg
